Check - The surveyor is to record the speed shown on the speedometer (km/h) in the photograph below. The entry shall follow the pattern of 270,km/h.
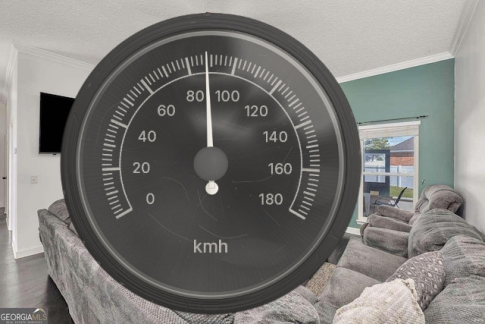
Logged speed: 88,km/h
